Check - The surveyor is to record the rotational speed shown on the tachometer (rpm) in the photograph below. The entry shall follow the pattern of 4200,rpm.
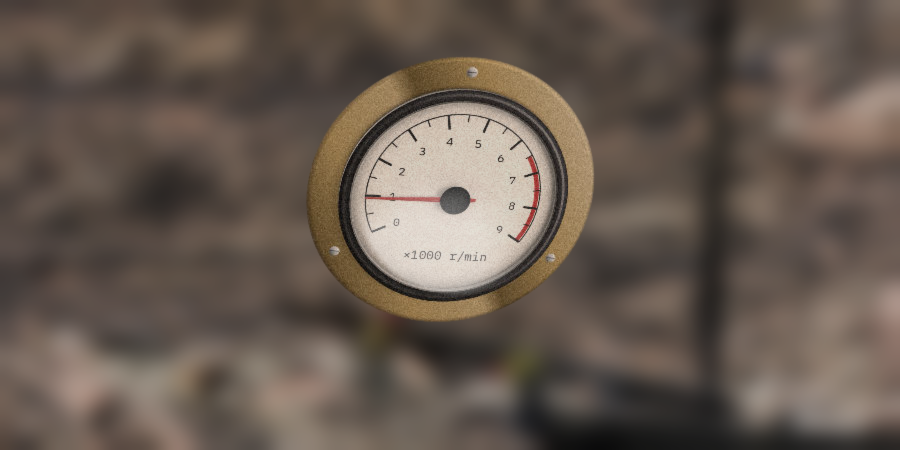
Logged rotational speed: 1000,rpm
